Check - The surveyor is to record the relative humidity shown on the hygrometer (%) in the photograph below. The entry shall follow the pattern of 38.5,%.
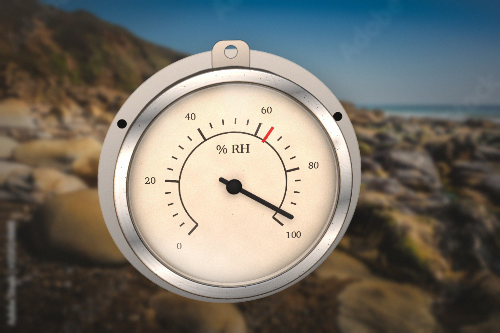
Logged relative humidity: 96,%
